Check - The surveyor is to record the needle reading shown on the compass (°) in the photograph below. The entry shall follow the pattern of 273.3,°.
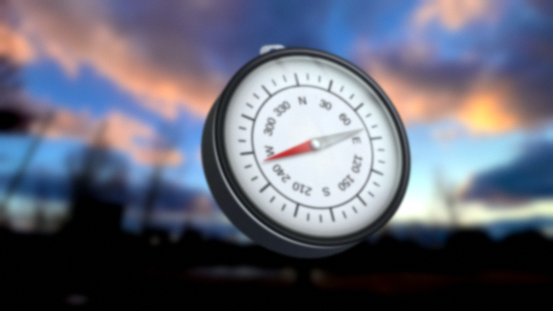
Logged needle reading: 260,°
